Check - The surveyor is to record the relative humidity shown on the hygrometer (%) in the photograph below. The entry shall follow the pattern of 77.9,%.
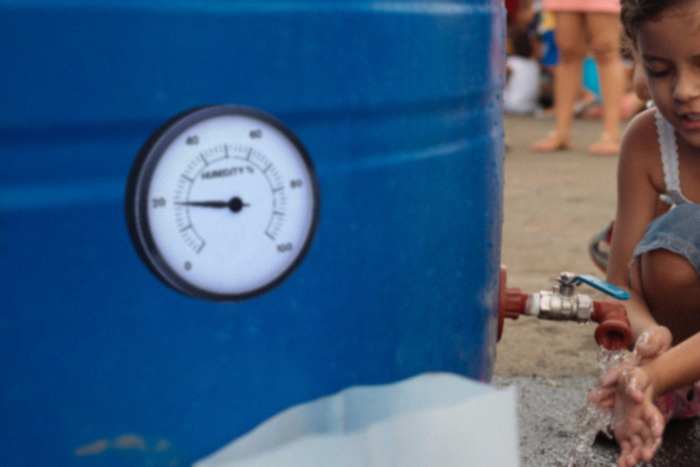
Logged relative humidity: 20,%
